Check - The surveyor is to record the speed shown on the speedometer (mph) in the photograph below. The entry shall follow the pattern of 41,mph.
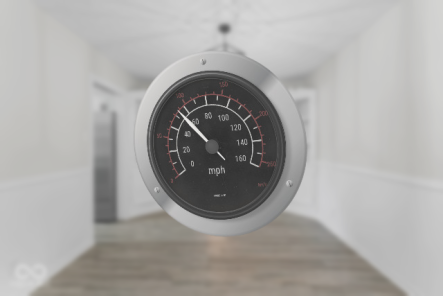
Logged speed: 55,mph
